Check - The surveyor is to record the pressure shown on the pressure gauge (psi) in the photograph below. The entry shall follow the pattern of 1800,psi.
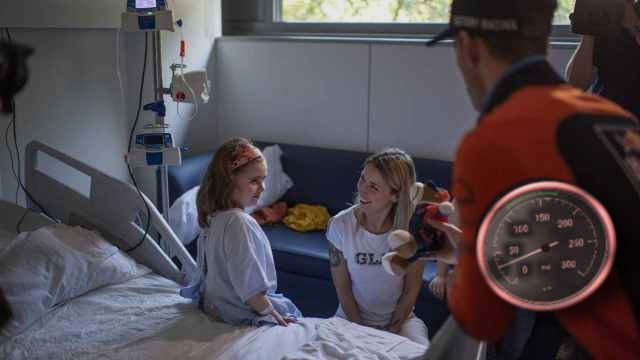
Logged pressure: 30,psi
